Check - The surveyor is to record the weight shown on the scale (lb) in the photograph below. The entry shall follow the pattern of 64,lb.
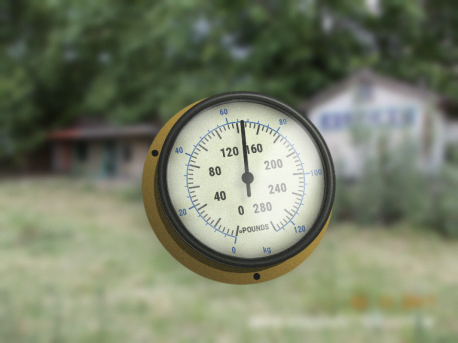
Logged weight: 144,lb
